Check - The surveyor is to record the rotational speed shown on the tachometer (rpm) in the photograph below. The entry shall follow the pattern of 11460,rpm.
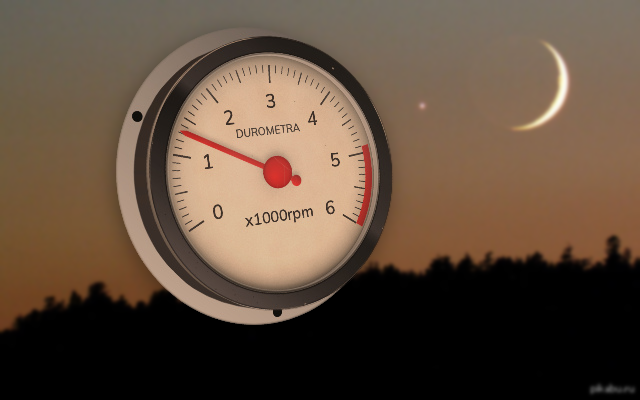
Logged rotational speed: 1300,rpm
